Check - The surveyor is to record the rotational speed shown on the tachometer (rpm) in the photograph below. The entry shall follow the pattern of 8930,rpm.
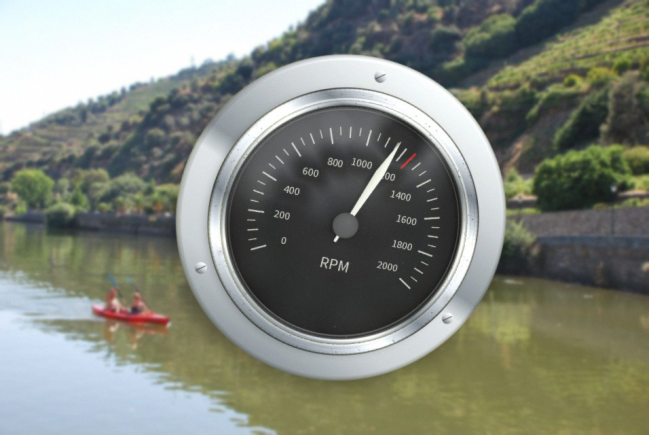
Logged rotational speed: 1150,rpm
